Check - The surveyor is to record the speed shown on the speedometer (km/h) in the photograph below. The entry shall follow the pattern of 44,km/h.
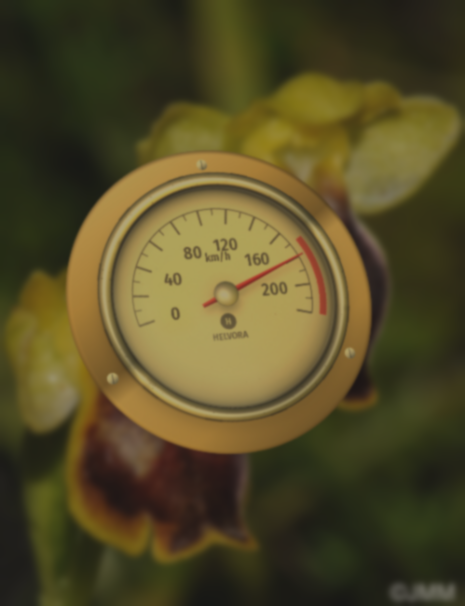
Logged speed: 180,km/h
